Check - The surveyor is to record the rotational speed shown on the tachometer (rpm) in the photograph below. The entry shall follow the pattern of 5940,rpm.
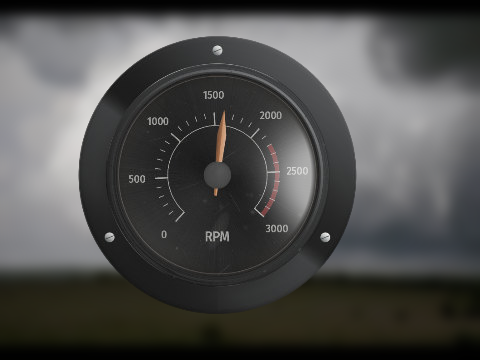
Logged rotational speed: 1600,rpm
